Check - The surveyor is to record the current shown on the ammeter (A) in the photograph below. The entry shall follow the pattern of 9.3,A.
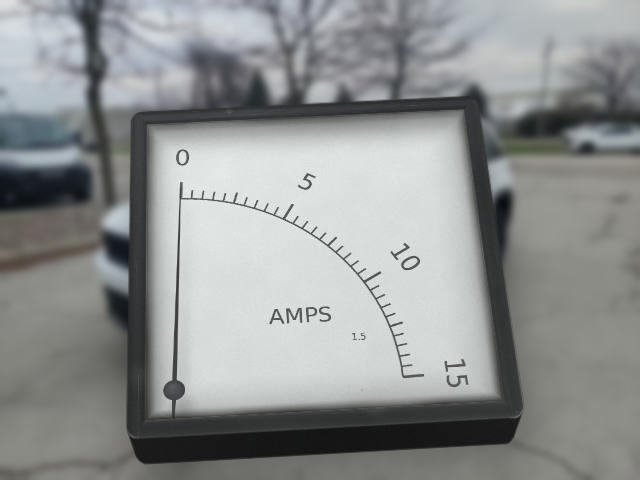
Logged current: 0,A
